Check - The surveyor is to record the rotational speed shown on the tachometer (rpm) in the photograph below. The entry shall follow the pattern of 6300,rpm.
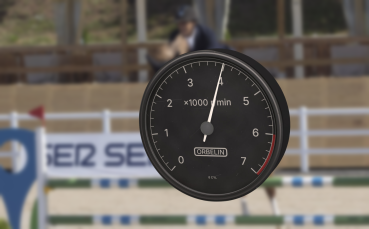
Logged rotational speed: 4000,rpm
